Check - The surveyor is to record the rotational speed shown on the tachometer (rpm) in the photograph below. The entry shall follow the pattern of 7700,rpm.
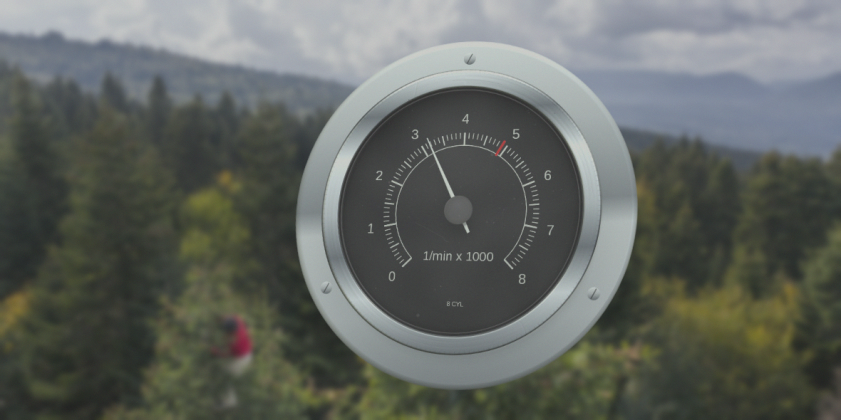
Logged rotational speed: 3200,rpm
